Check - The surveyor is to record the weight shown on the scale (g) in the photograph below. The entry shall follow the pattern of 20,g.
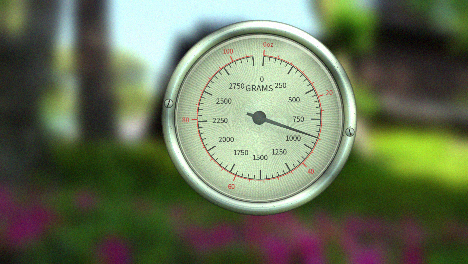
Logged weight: 900,g
